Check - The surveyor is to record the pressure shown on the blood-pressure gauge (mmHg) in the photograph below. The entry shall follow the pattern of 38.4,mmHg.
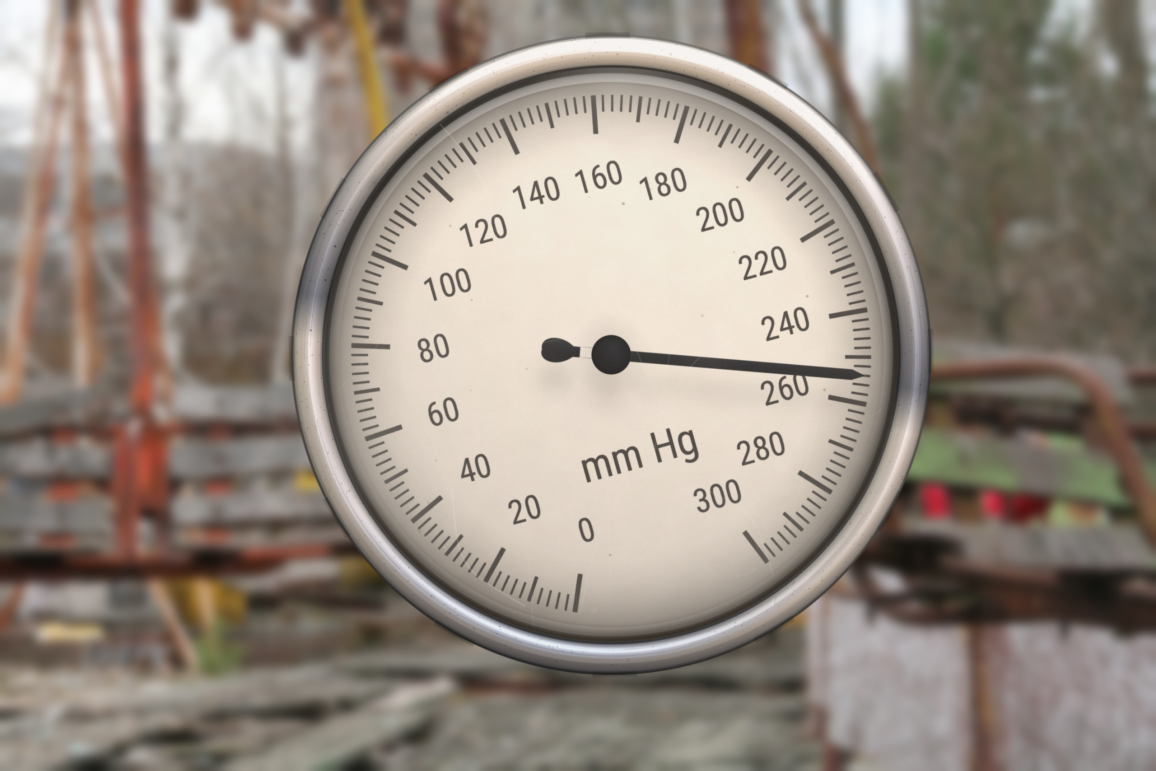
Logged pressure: 254,mmHg
